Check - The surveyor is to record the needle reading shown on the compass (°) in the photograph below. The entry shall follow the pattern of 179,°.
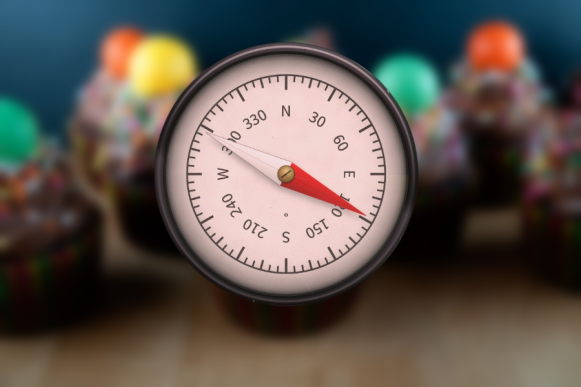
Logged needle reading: 117.5,°
